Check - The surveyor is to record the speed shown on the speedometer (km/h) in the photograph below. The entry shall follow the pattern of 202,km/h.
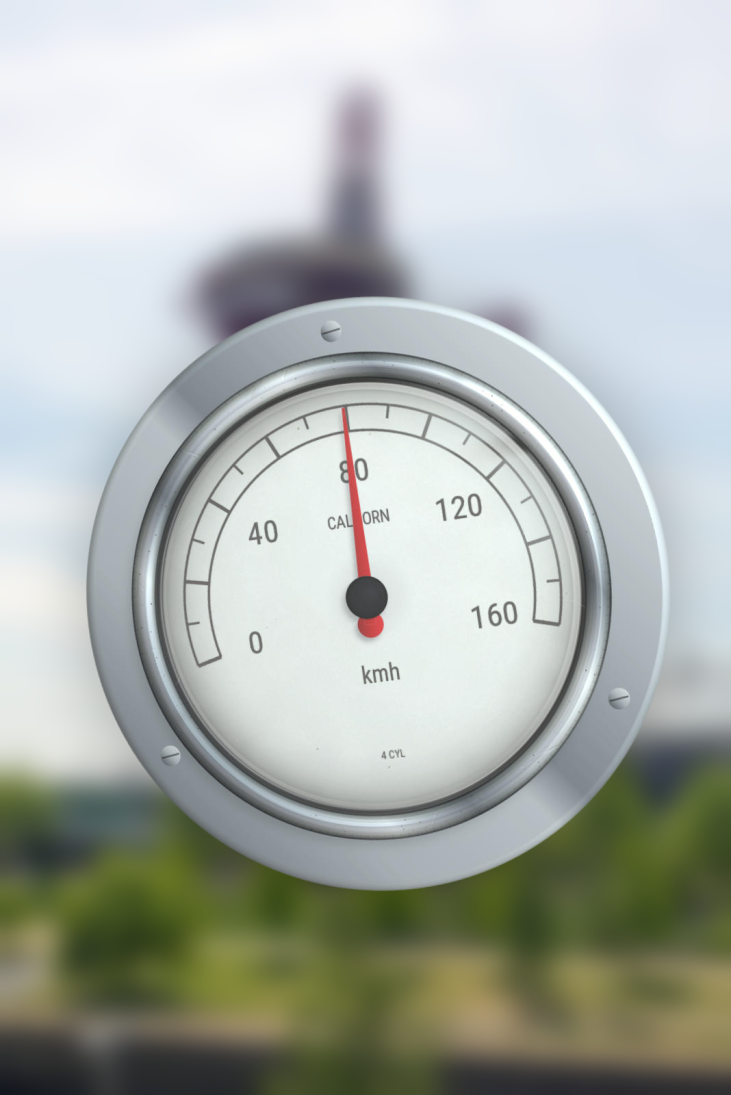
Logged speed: 80,km/h
